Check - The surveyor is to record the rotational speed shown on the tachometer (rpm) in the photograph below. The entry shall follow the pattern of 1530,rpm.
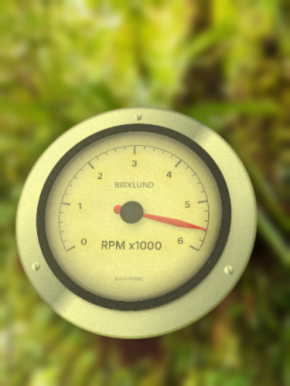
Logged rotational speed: 5600,rpm
